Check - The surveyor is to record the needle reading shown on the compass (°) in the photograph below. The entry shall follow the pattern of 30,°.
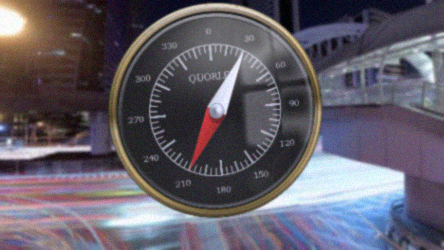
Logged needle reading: 210,°
